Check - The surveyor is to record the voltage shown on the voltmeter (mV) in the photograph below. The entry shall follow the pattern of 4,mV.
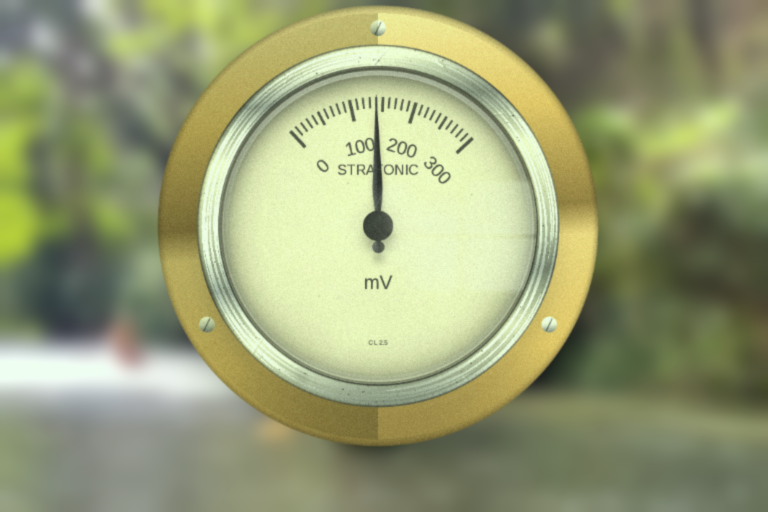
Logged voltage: 140,mV
